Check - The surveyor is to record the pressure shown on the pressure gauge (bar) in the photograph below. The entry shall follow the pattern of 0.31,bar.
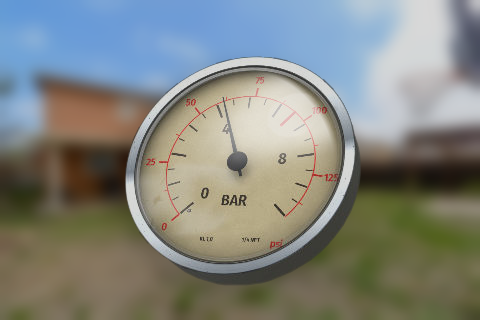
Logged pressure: 4.25,bar
